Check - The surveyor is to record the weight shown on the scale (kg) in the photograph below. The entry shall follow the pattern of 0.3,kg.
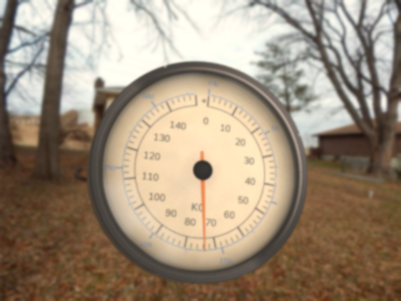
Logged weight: 74,kg
